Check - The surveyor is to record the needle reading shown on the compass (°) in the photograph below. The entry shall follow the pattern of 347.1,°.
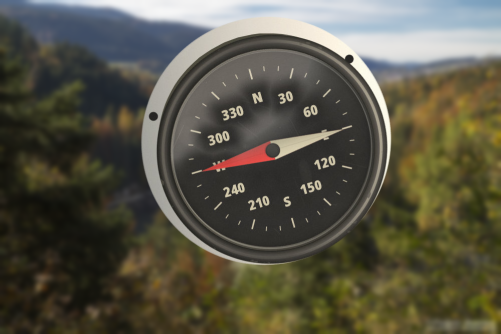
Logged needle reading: 270,°
